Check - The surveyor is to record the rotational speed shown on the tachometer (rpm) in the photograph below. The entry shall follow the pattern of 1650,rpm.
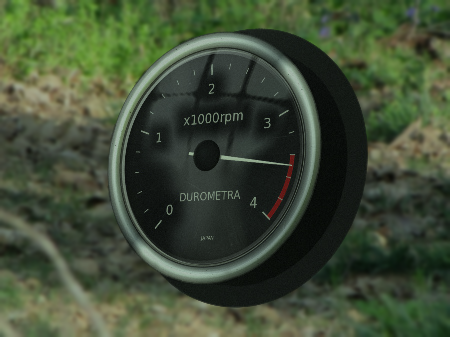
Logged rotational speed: 3500,rpm
